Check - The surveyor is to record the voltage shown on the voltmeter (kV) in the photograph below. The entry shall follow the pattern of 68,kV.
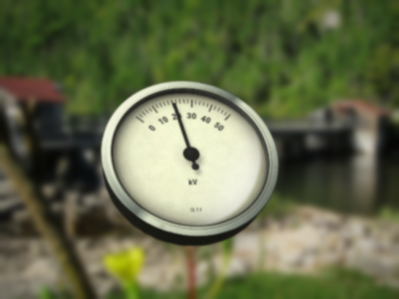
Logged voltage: 20,kV
